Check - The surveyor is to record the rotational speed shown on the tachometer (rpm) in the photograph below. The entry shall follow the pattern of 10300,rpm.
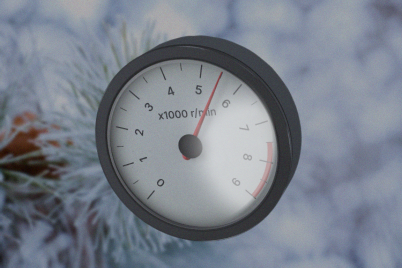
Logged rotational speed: 5500,rpm
